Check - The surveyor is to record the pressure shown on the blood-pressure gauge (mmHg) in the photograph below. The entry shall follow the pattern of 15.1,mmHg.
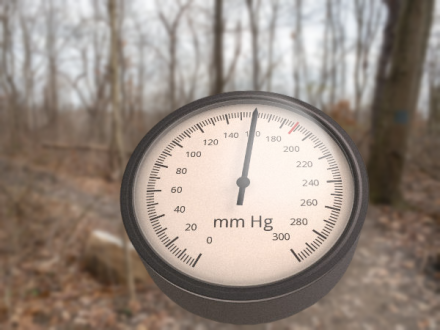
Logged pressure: 160,mmHg
